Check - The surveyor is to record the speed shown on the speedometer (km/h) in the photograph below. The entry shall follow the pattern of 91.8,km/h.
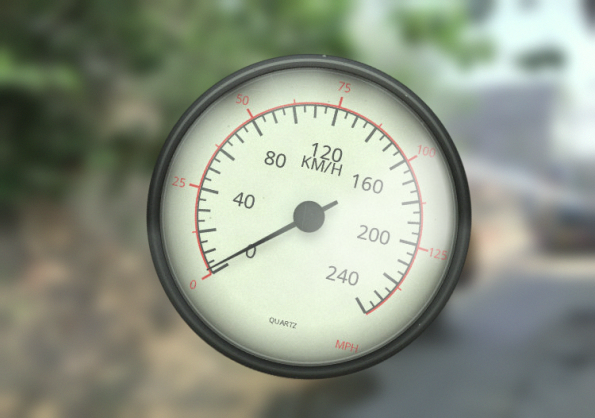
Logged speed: 2.5,km/h
